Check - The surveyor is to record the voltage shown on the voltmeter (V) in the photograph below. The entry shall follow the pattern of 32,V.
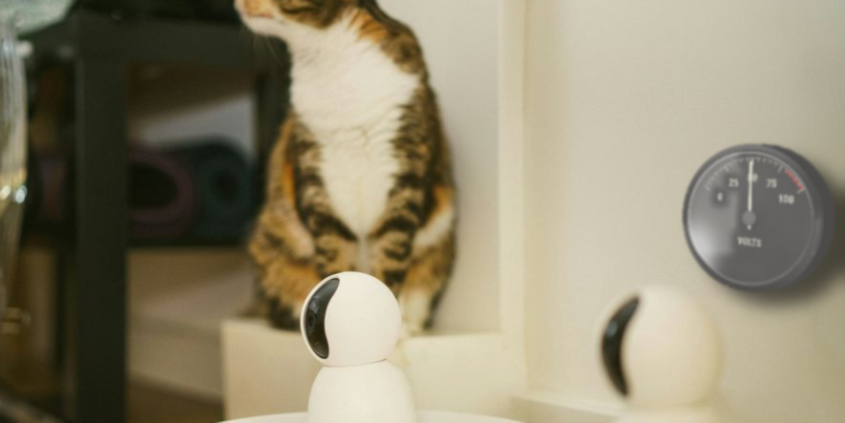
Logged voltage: 50,V
